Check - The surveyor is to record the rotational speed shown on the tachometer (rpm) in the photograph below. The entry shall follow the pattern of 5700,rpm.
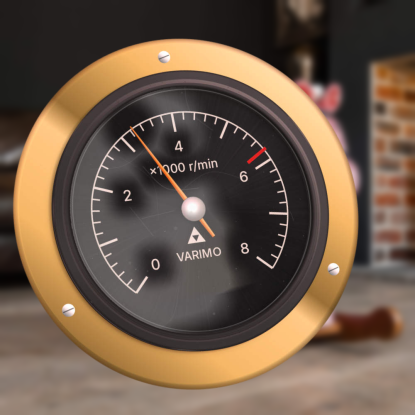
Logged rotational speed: 3200,rpm
